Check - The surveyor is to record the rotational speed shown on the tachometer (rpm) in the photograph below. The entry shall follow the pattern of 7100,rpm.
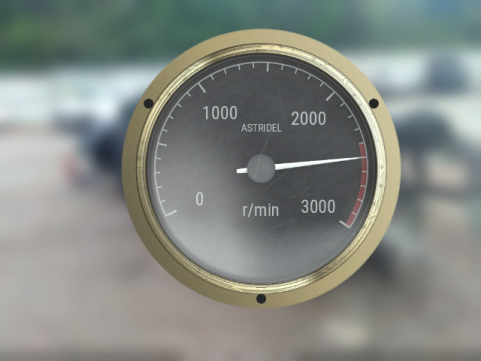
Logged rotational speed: 2500,rpm
